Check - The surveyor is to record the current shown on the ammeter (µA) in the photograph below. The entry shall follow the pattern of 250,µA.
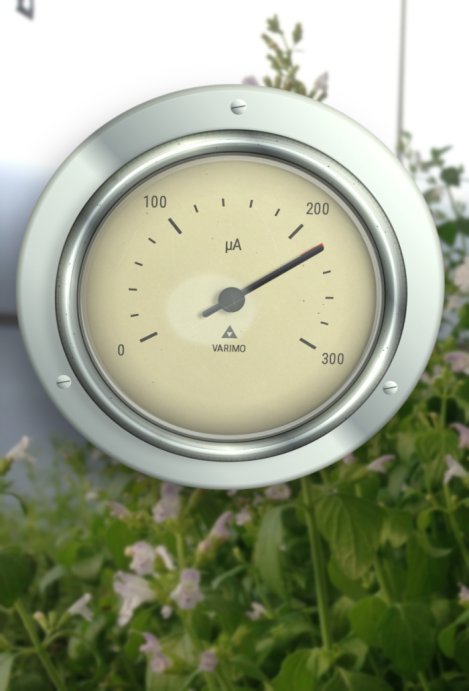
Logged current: 220,µA
